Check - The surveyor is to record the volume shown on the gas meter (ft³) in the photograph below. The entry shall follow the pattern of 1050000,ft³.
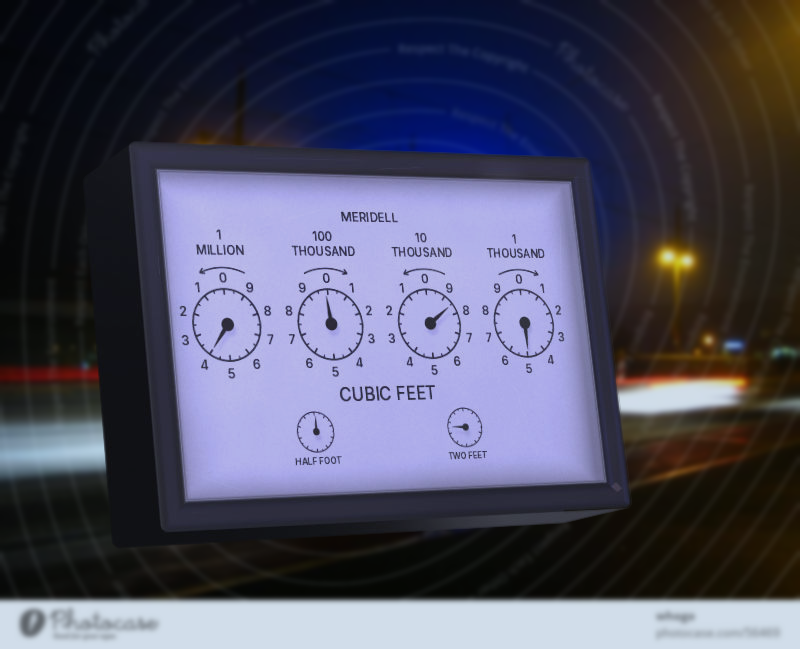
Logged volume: 398500,ft³
